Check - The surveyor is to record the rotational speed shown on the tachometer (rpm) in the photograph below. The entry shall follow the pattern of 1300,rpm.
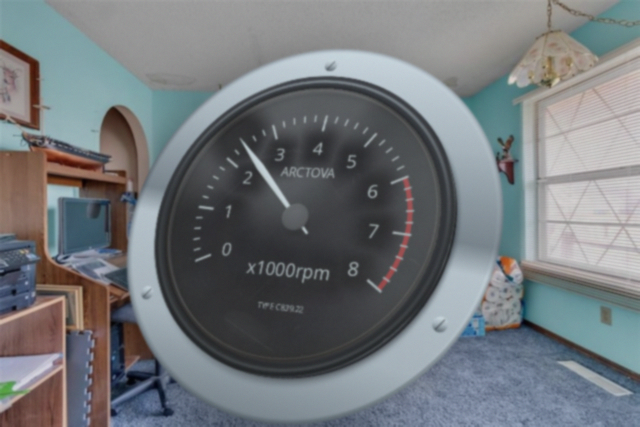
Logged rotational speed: 2400,rpm
